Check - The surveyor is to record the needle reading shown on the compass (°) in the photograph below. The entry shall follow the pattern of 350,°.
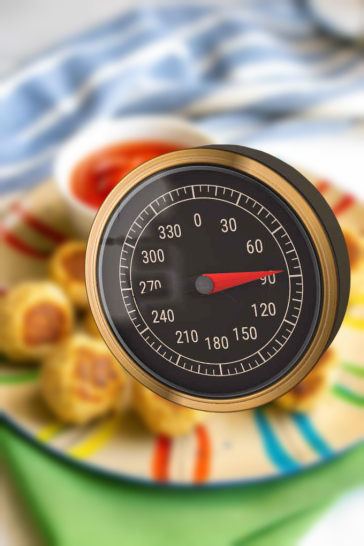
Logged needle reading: 85,°
